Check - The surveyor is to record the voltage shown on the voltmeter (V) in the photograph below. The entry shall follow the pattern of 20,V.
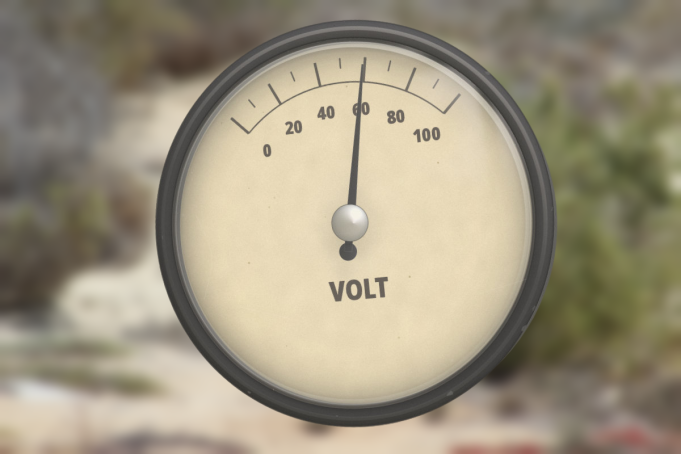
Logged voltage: 60,V
